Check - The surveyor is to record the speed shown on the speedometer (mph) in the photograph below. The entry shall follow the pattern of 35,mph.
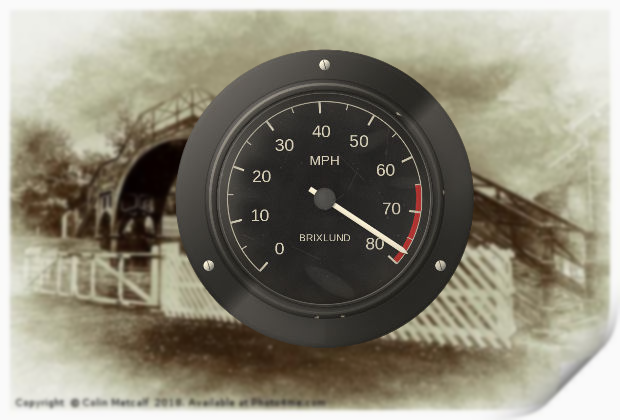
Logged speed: 77.5,mph
